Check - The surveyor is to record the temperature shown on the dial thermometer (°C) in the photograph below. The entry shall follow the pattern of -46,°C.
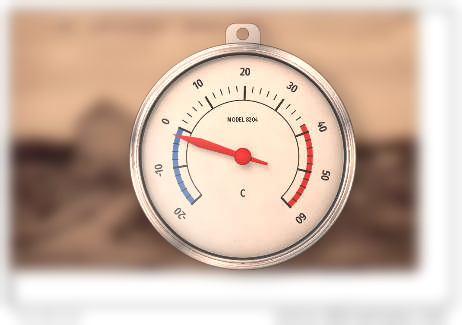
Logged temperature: -2,°C
